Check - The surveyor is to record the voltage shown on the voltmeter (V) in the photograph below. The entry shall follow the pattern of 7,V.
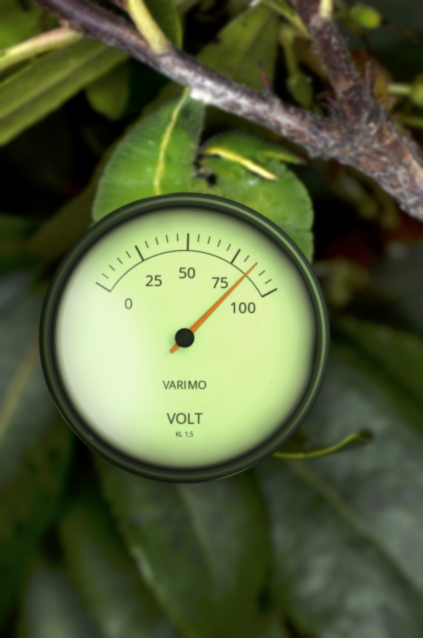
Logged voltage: 85,V
